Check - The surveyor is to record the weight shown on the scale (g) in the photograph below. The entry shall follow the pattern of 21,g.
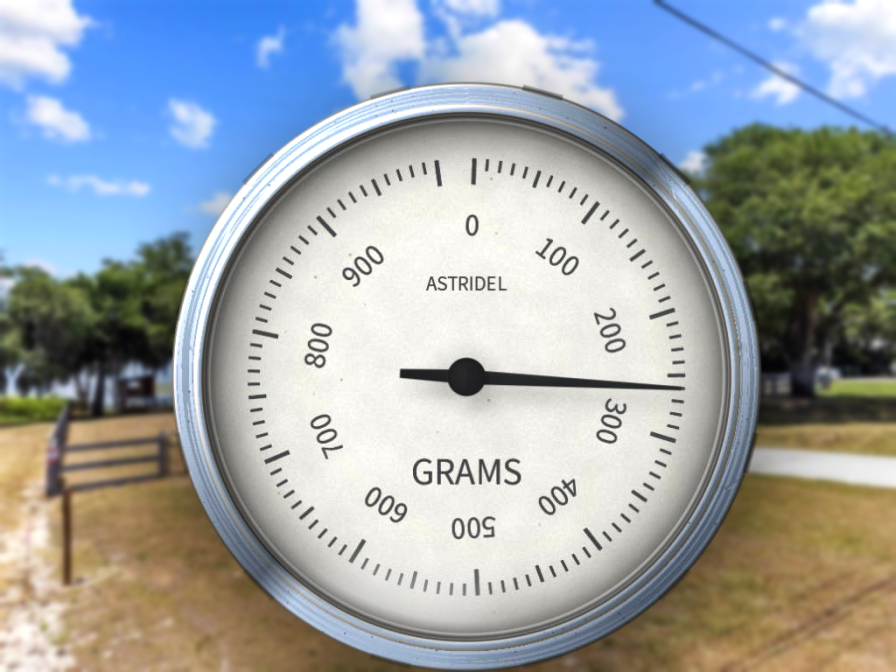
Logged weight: 260,g
